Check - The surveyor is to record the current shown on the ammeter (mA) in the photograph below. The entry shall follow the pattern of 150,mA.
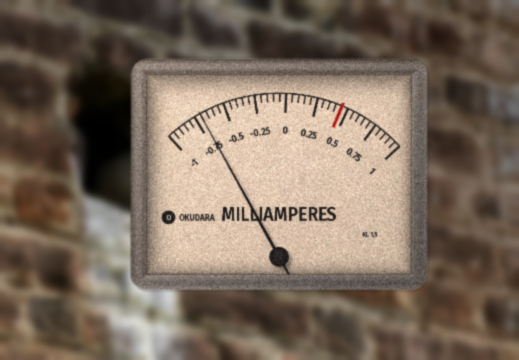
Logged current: -0.7,mA
